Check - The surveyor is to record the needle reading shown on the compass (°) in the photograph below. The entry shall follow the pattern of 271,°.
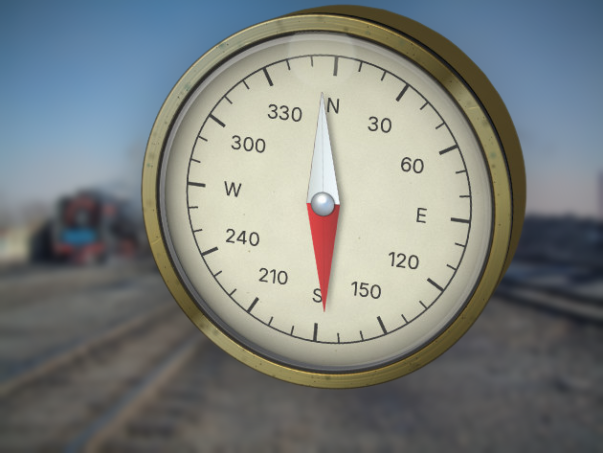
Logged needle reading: 175,°
